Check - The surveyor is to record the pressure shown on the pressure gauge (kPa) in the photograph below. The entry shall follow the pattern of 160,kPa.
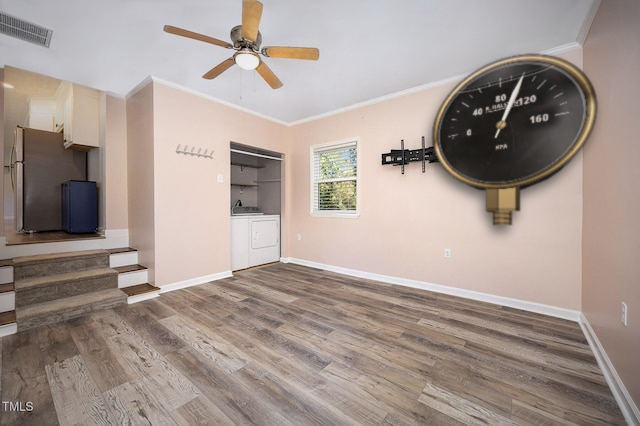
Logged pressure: 100,kPa
